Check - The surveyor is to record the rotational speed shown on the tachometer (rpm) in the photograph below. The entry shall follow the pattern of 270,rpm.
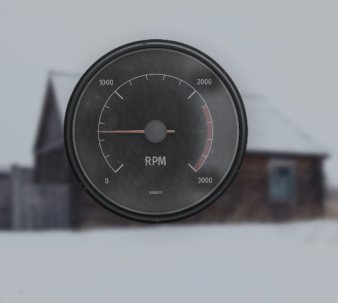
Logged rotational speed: 500,rpm
